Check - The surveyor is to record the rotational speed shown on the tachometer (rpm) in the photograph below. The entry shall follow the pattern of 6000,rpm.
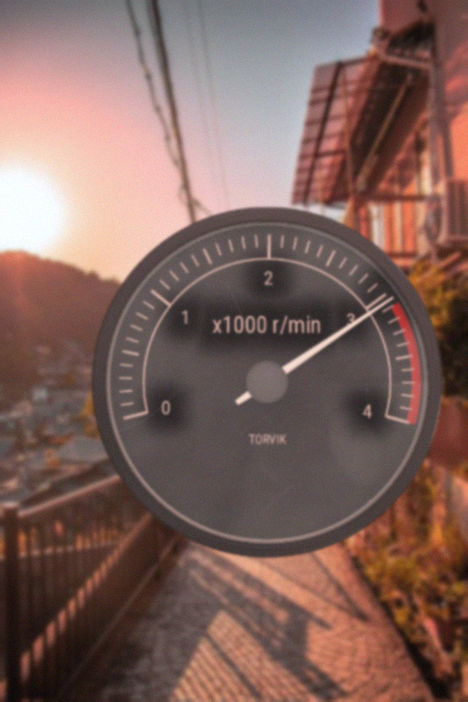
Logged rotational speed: 3050,rpm
